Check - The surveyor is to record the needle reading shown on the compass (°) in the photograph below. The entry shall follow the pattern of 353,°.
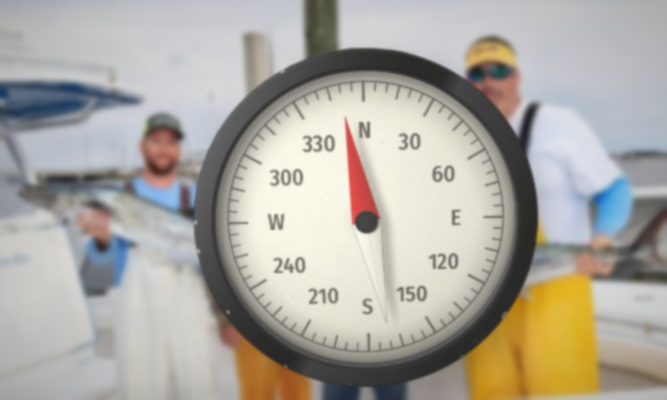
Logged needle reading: 350,°
